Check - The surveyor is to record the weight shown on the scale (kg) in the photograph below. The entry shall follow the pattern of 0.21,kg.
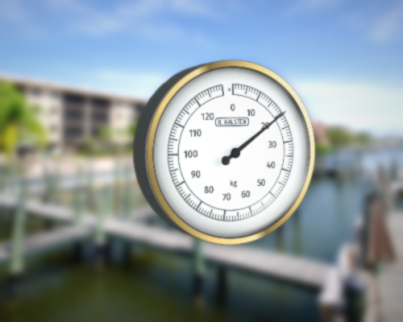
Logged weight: 20,kg
